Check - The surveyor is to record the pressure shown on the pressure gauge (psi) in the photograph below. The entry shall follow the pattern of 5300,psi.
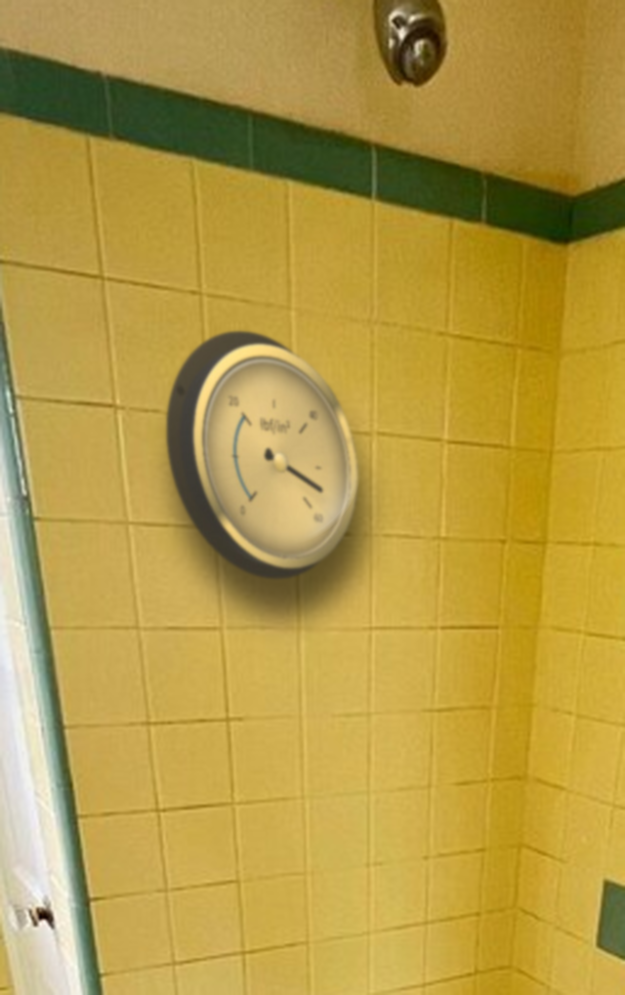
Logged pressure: 55,psi
